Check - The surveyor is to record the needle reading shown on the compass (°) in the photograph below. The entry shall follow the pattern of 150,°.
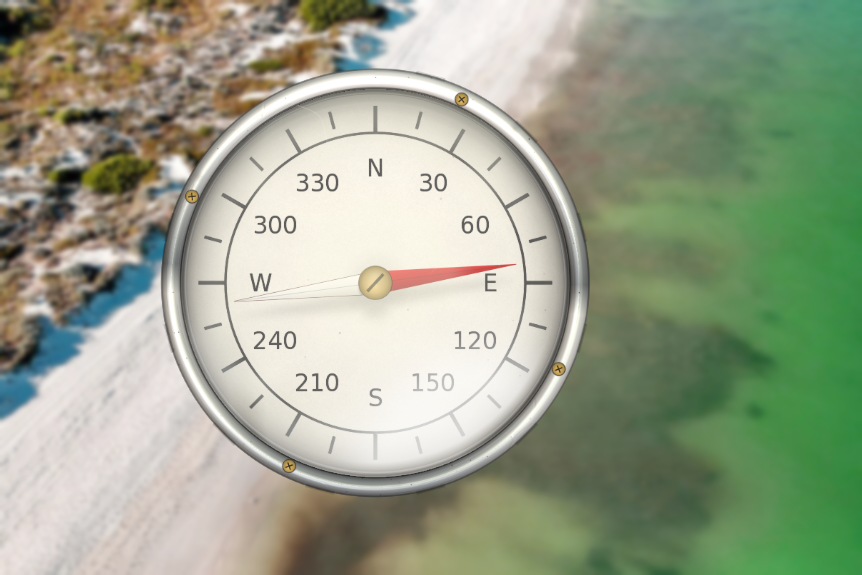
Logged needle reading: 82.5,°
